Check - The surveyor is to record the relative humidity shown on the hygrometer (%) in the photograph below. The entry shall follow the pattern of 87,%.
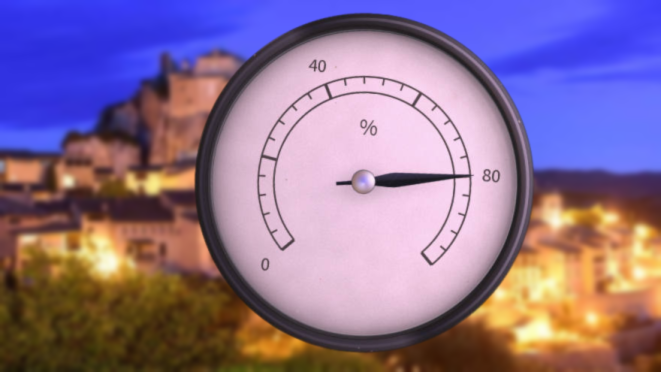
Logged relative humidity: 80,%
